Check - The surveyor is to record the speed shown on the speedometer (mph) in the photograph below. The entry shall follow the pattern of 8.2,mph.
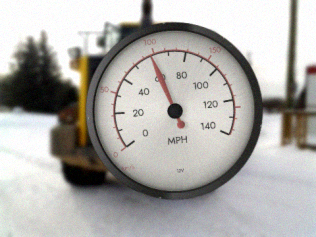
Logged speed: 60,mph
